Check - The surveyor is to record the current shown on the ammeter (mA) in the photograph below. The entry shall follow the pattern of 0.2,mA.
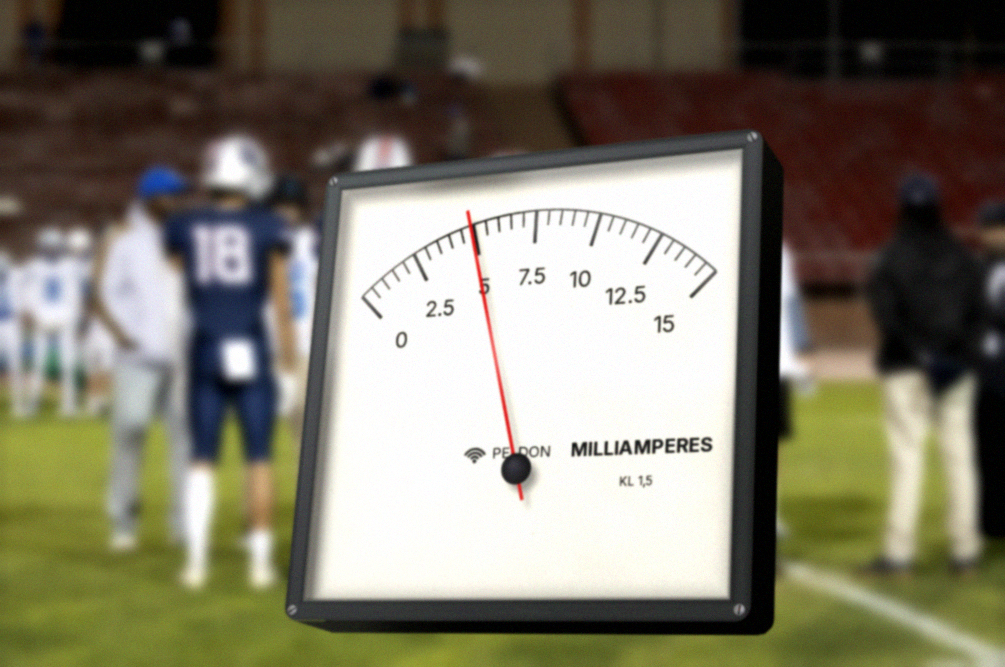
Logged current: 5,mA
